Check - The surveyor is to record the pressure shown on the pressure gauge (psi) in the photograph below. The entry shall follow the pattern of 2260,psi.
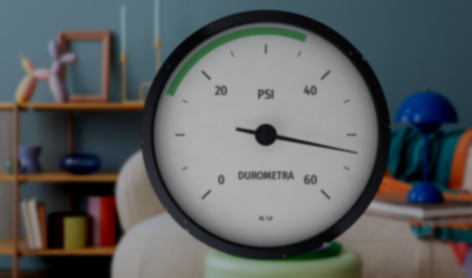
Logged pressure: 52.5,psi
